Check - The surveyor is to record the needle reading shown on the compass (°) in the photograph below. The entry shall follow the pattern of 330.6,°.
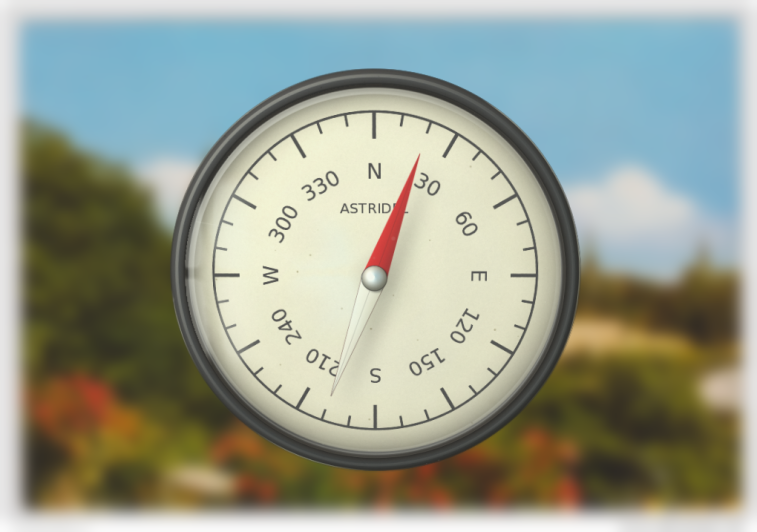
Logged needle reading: 20,°
